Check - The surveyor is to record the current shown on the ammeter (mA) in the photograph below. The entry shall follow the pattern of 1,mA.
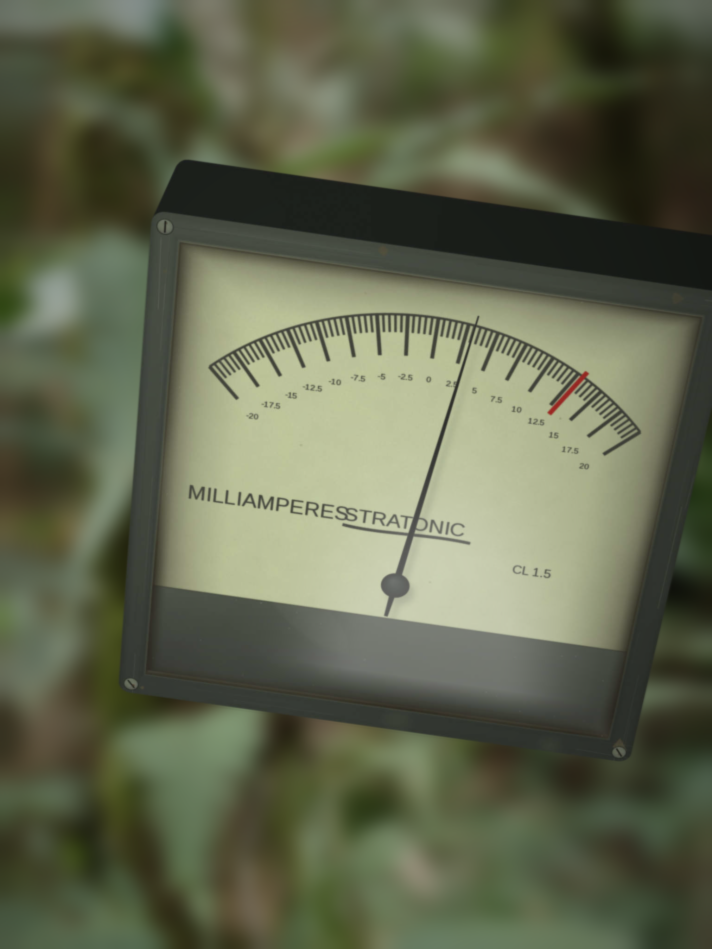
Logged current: 3,mA
